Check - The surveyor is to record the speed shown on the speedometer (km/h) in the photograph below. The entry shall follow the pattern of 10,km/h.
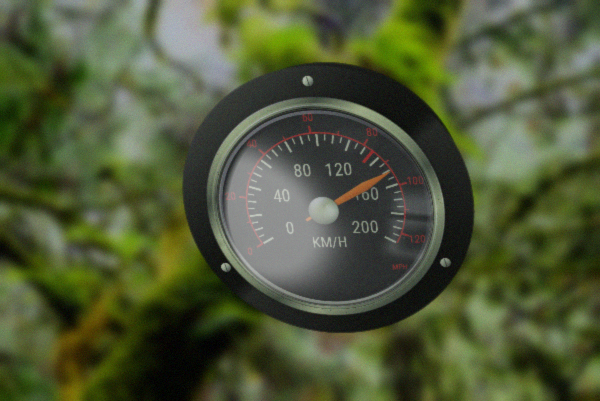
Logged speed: 150,km/h
